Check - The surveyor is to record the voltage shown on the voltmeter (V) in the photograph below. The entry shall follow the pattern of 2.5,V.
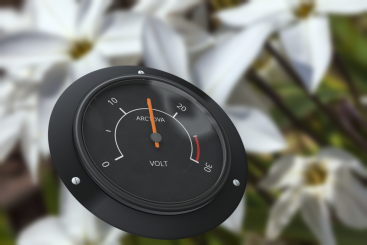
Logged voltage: 15,V
